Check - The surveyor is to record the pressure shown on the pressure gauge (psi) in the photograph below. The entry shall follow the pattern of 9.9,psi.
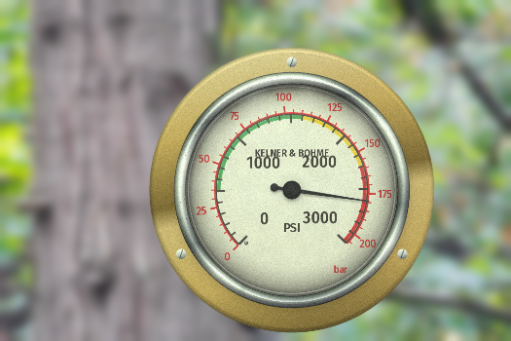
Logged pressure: 2600,psi
